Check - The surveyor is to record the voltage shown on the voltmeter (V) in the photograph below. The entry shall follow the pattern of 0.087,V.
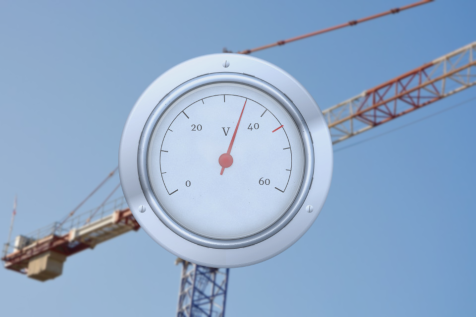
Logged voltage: 35,V
